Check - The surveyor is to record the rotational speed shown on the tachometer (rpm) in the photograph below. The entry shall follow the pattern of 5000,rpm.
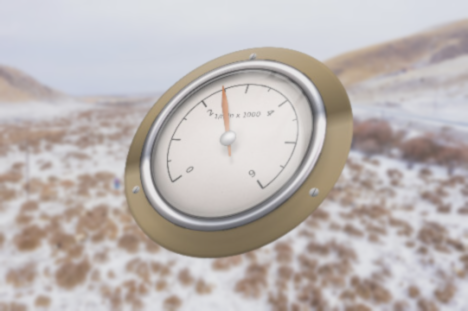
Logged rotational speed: 2500,rpm
